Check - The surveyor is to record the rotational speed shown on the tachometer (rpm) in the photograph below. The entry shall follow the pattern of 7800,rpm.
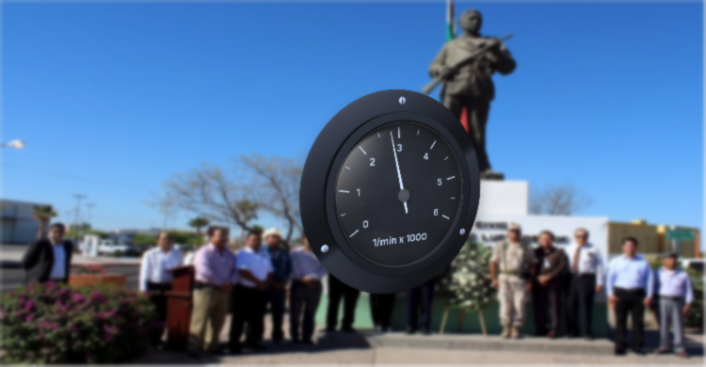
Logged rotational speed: 2750,rpm
